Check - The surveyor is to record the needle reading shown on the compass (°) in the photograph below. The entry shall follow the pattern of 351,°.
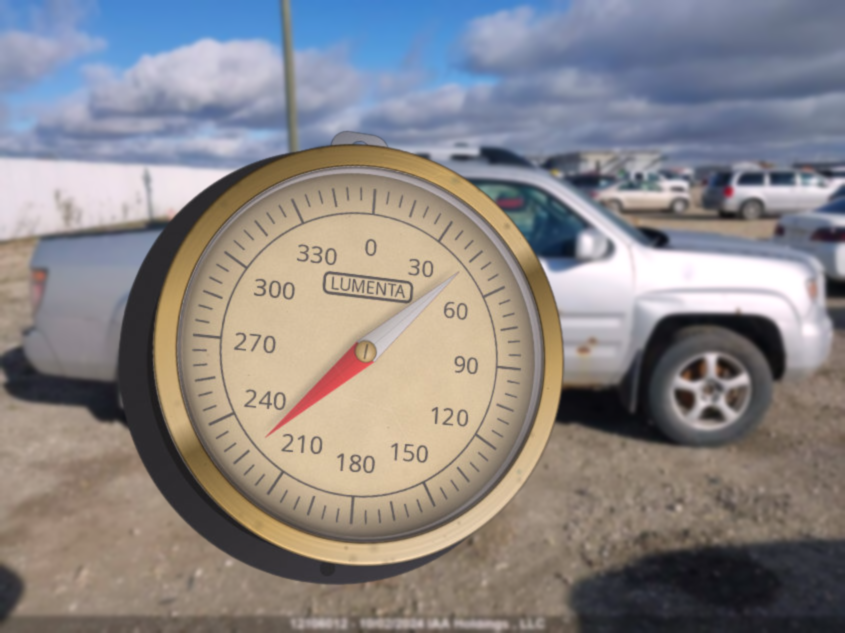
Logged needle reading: 225,°
